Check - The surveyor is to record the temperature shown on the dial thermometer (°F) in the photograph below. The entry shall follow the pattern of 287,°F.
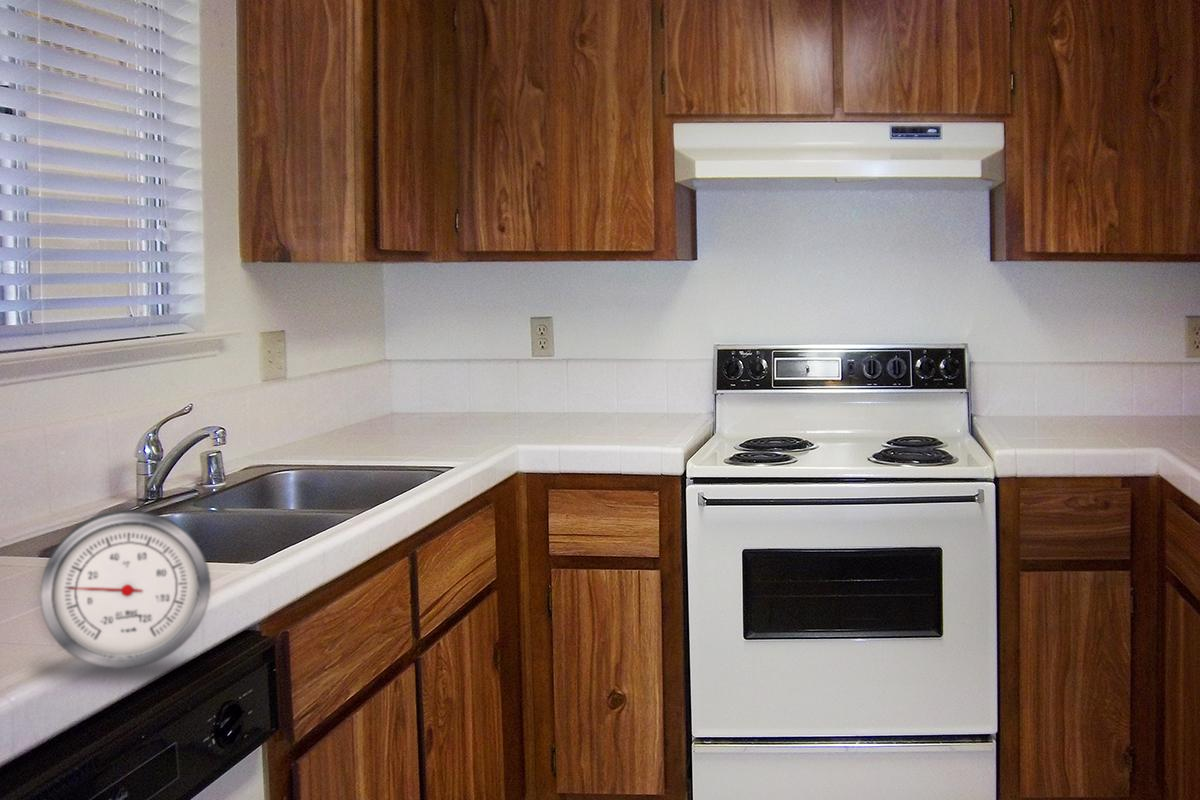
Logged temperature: 10,°F
